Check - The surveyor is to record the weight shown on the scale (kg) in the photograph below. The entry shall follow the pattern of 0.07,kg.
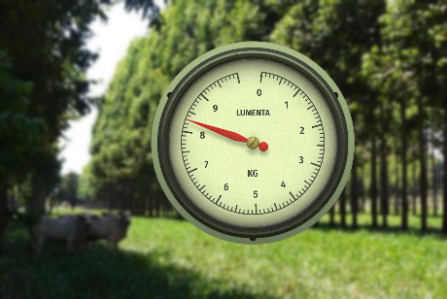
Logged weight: 8.3,kg
